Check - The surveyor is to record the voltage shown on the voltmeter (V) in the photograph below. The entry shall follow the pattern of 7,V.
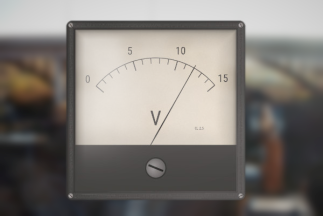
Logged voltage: 12,V
